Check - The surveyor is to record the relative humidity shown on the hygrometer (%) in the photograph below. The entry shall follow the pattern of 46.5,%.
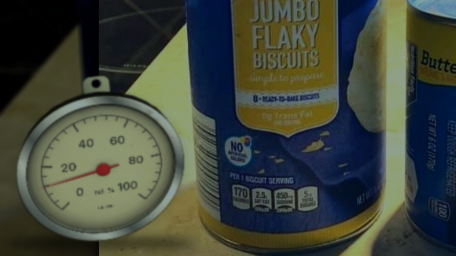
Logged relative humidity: 12,%
